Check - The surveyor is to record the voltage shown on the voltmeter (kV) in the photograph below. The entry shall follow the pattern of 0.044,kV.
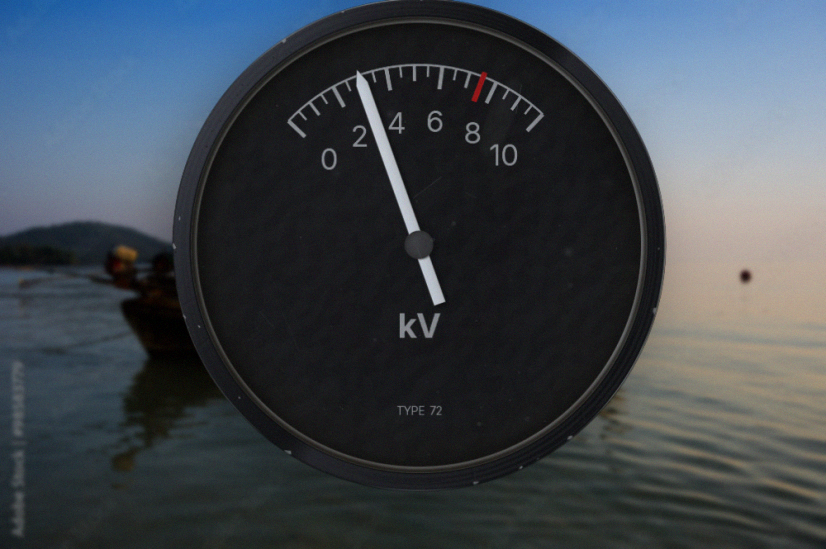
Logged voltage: 3,kV
